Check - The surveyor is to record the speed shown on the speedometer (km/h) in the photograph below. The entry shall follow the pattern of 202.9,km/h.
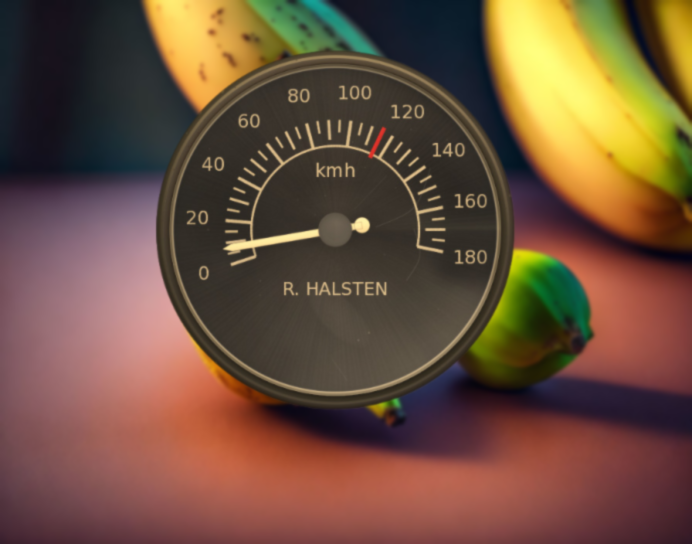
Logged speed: 7.5,km/h
